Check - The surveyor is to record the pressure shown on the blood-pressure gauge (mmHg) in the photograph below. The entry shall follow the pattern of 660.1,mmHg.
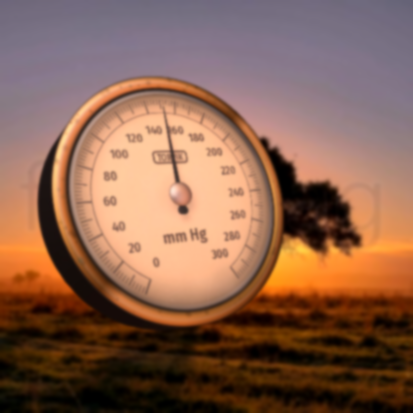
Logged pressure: 150,mmHg
